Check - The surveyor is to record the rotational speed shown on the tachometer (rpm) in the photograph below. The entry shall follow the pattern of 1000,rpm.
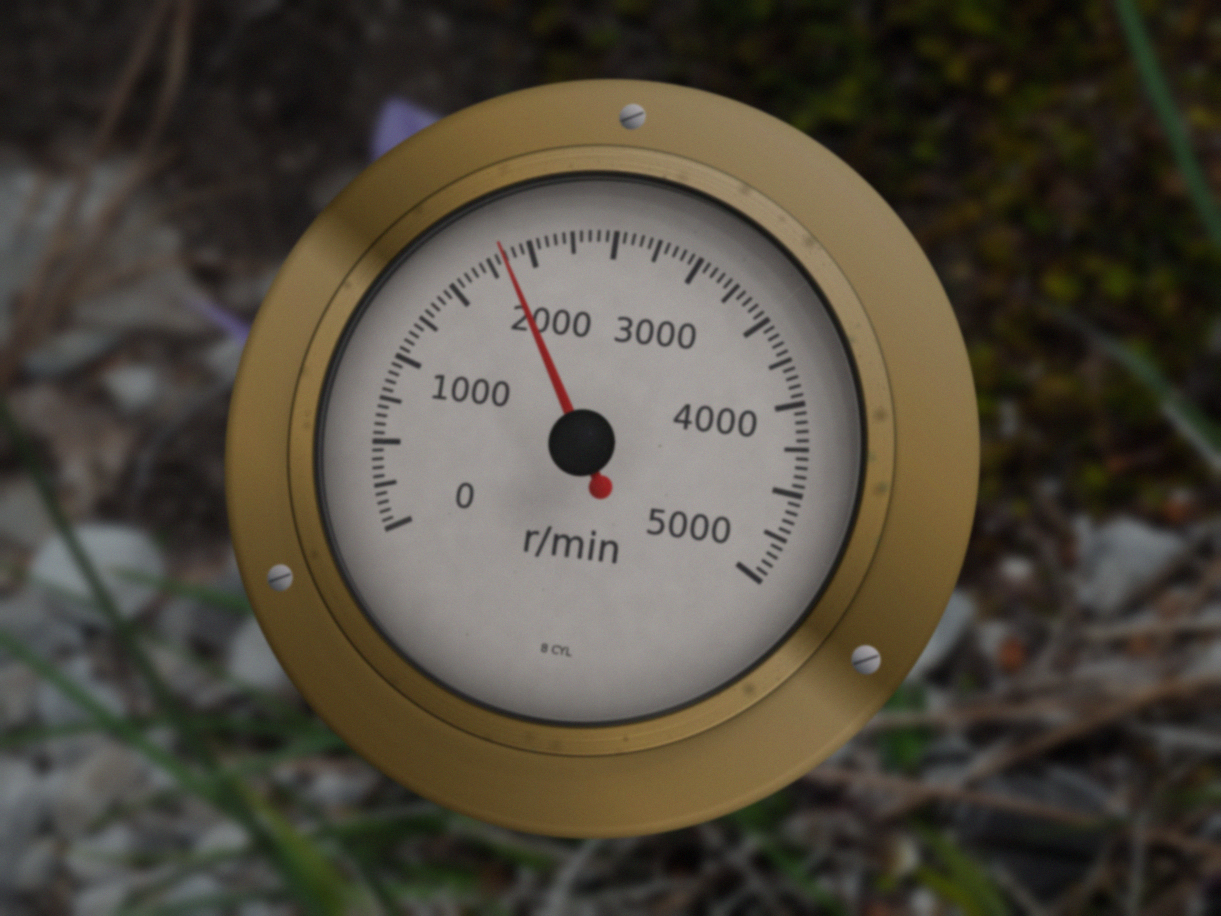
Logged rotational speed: 1850,rpm
